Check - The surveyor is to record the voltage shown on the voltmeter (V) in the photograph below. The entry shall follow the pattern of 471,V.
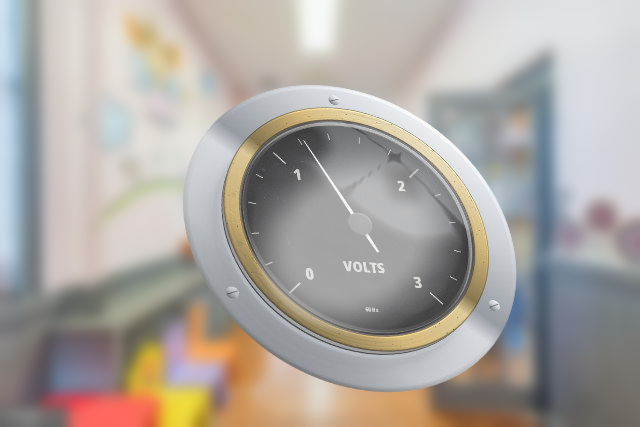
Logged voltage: 1.2,V
